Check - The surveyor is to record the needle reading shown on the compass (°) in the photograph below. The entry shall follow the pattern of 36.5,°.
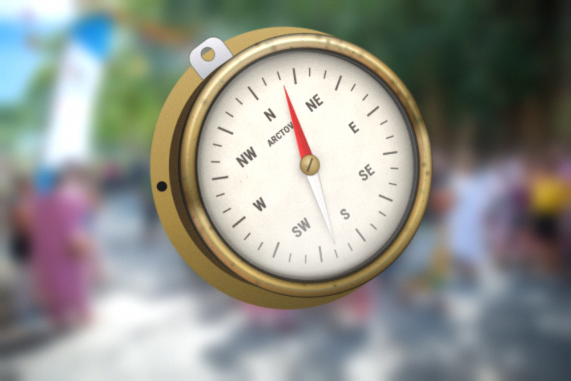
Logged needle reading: 20,°
